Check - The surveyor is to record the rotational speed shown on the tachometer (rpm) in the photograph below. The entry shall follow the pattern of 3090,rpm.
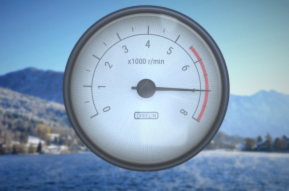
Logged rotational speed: 7000,rpm
